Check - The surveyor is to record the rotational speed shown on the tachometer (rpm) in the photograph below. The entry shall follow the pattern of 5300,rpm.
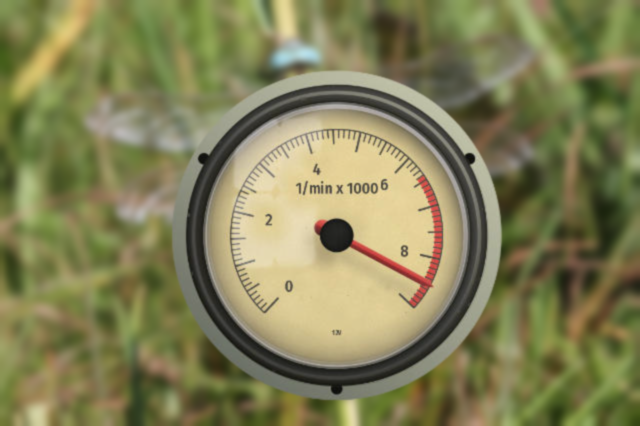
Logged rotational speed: 8500,rpm
